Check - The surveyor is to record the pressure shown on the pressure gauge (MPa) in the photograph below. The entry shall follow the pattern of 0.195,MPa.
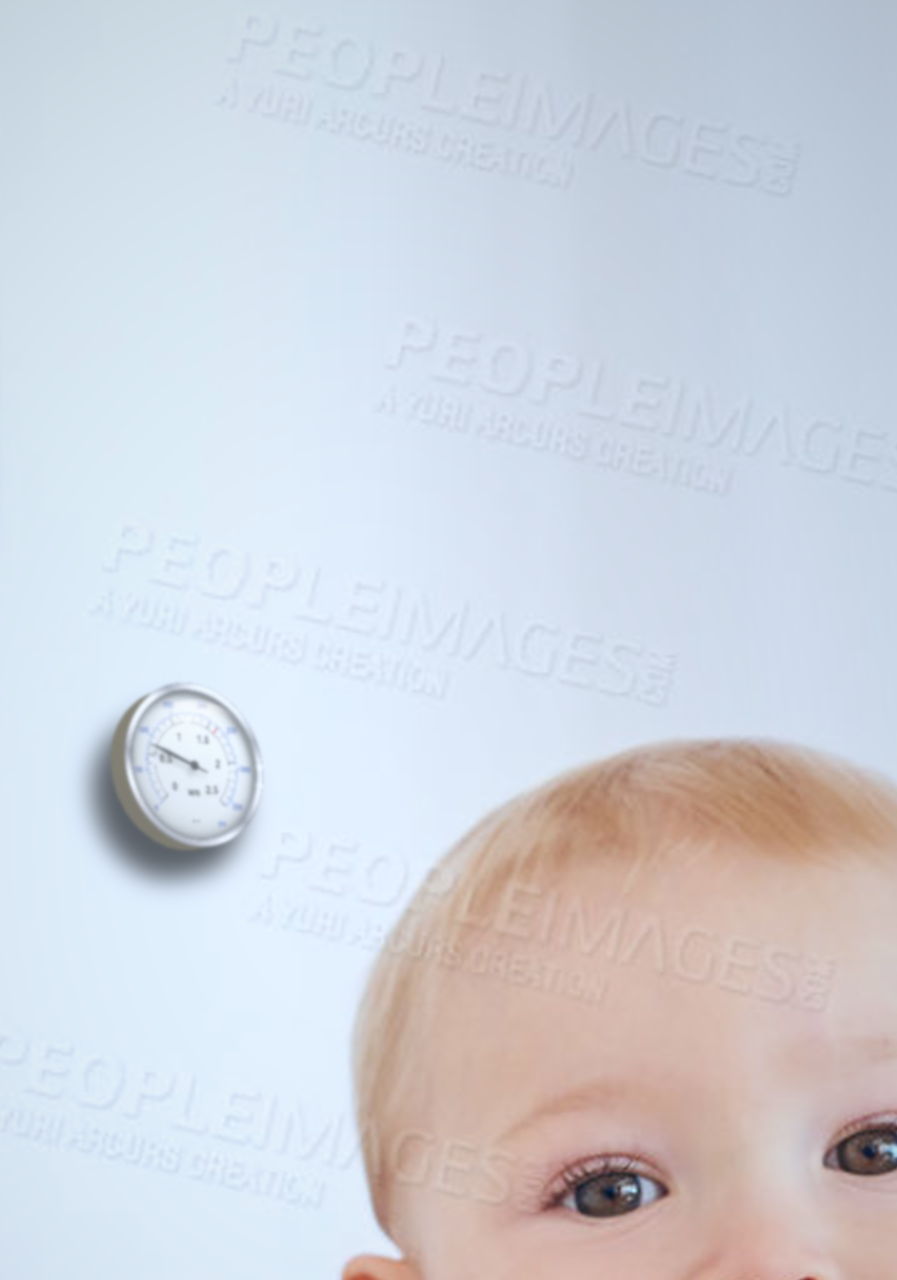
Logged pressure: 0.6,MPa
